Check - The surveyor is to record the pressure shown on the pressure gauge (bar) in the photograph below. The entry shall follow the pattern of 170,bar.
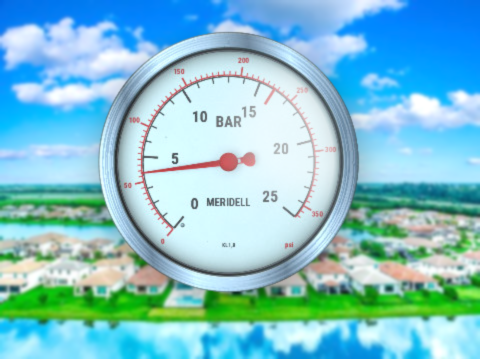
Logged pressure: 4,bar
